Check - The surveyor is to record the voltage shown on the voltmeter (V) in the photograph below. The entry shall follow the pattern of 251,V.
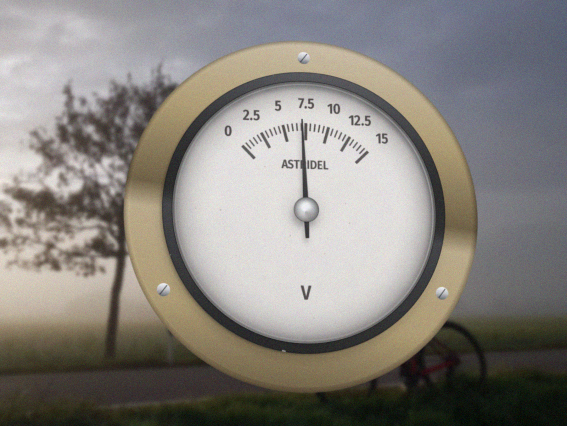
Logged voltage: 7,V
